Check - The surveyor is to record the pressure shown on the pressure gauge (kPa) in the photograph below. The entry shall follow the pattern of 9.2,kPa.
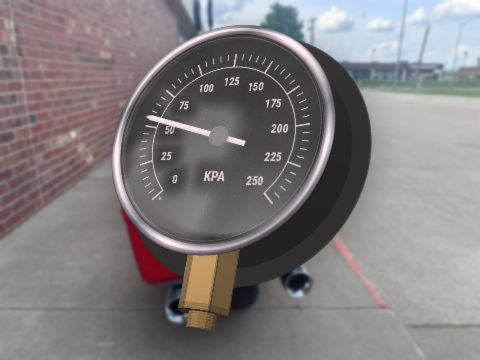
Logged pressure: 55,kPa
